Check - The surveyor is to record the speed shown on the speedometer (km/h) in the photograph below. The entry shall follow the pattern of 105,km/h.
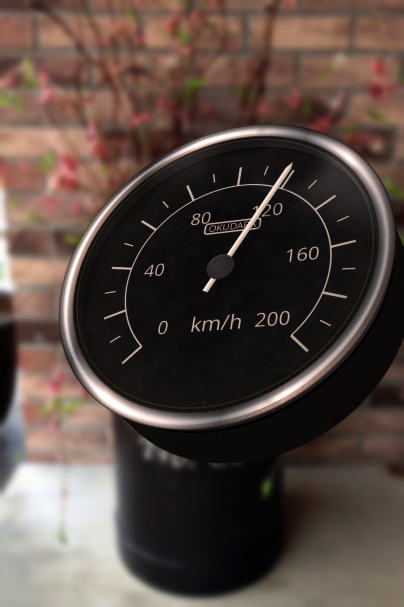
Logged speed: 120,km/h
